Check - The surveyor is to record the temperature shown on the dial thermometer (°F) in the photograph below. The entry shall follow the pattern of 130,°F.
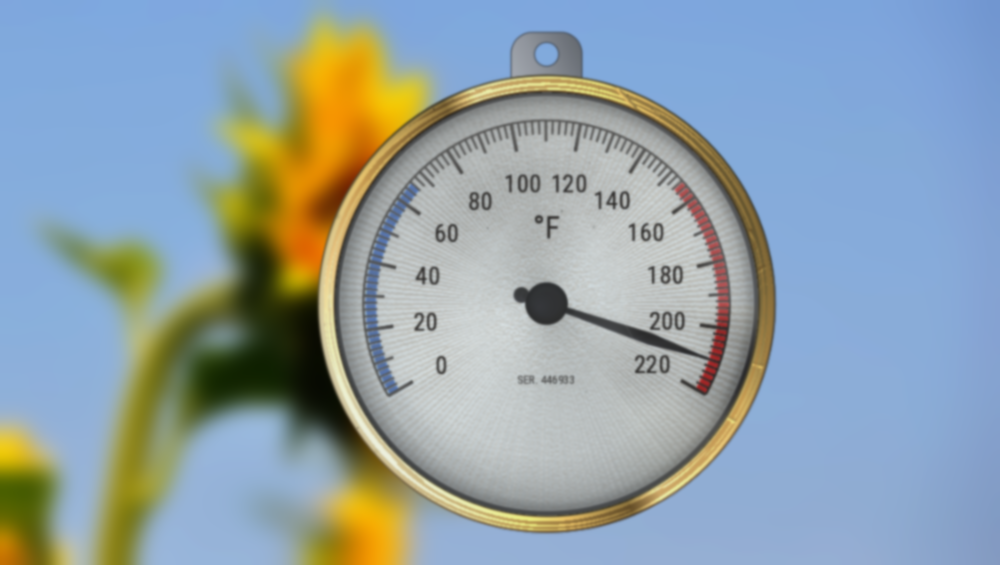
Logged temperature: 210,°F
